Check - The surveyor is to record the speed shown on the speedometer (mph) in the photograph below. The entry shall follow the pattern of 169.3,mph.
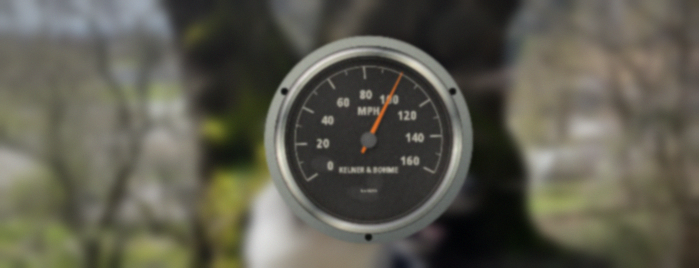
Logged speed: 100,mph
